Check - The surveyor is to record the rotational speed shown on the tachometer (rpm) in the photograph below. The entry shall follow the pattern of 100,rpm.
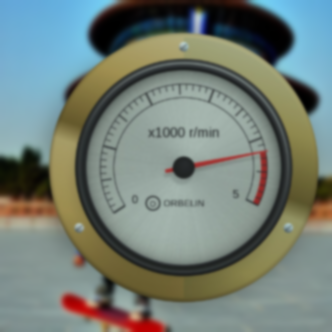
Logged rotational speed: 4200,rpm
